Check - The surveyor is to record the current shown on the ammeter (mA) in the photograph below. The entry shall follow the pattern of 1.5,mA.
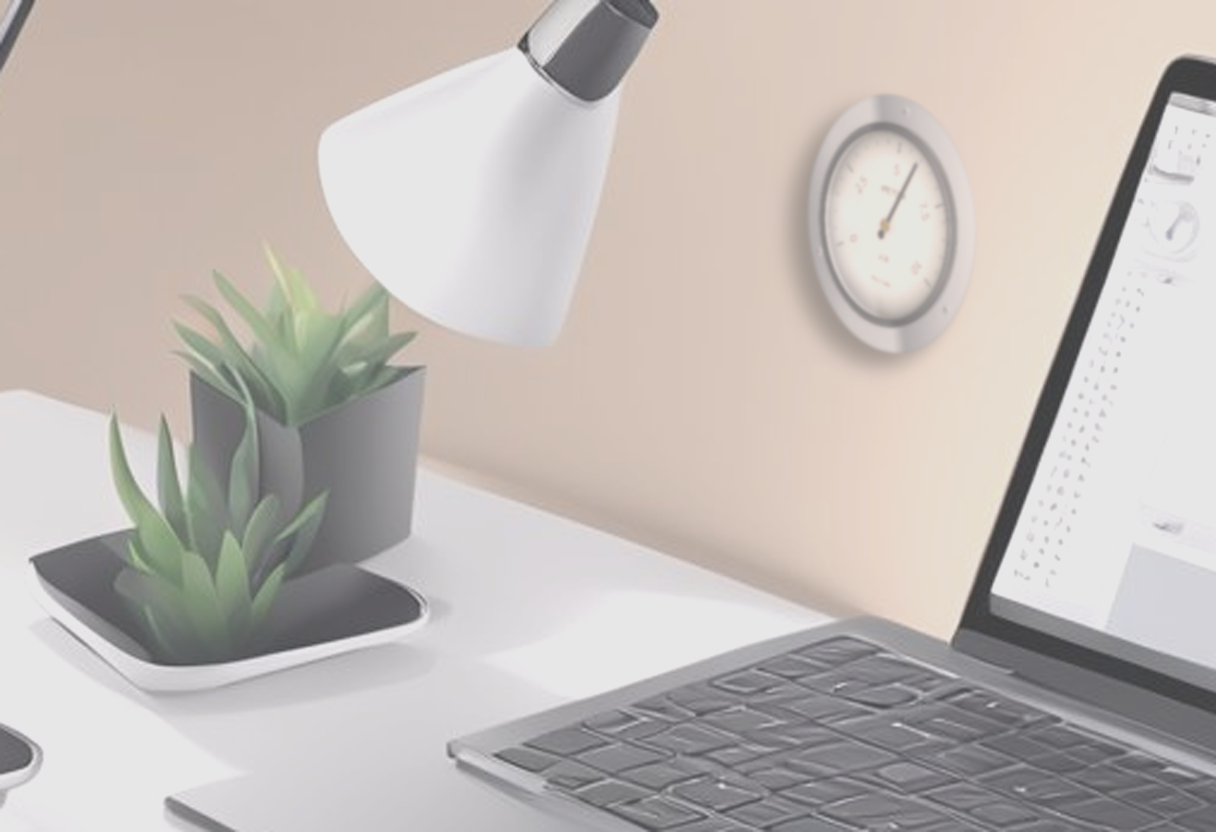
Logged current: 6,mA
